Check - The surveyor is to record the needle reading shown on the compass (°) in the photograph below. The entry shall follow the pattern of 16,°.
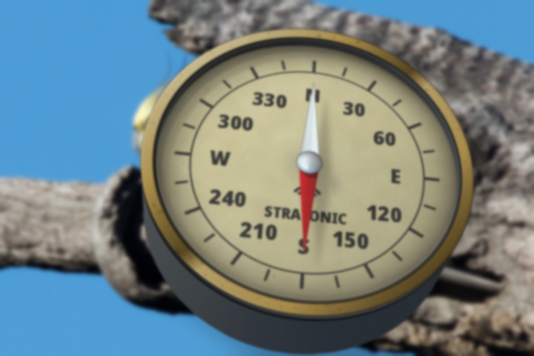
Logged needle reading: 180,°
